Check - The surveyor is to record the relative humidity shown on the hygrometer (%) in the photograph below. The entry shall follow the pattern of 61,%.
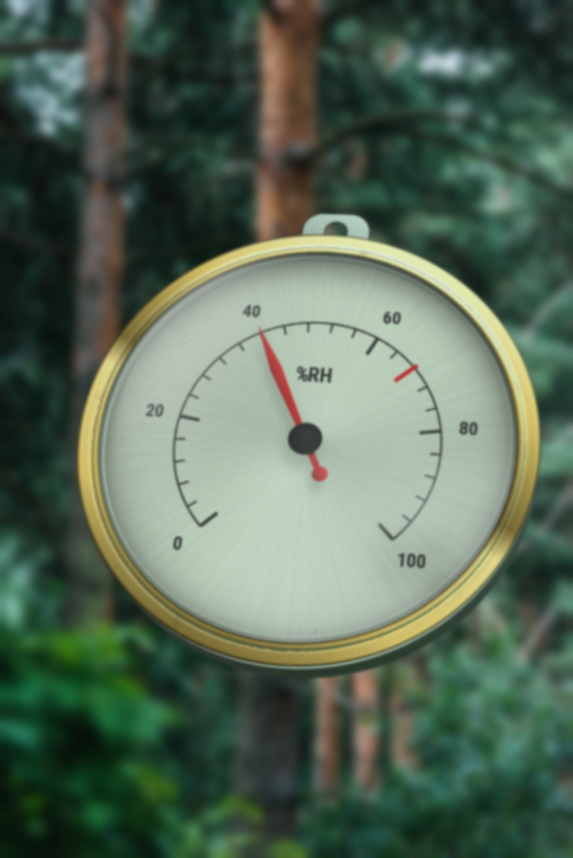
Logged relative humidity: 40,%
